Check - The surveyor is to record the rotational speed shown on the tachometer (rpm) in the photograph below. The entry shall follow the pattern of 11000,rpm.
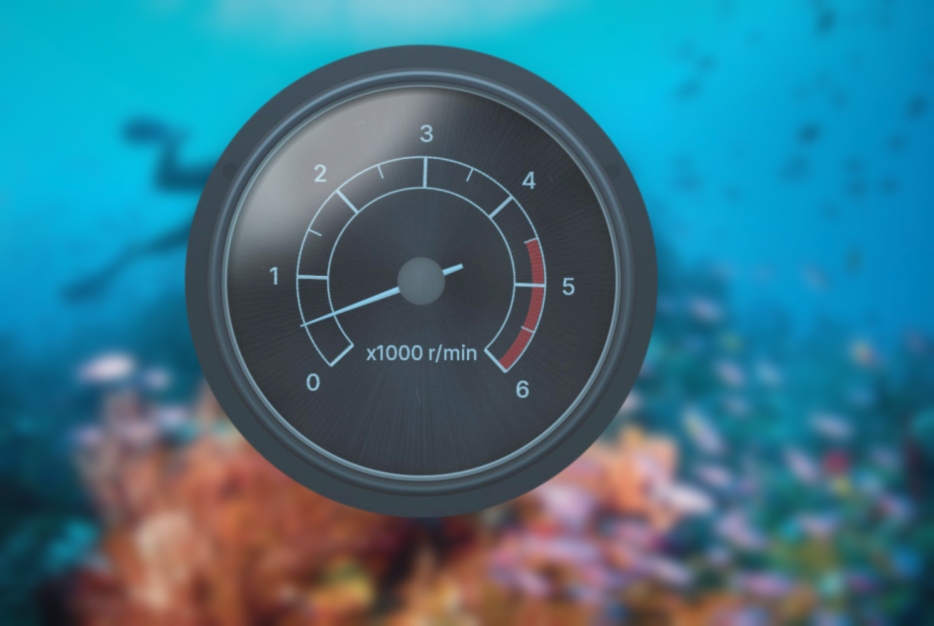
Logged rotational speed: 500,rpm
